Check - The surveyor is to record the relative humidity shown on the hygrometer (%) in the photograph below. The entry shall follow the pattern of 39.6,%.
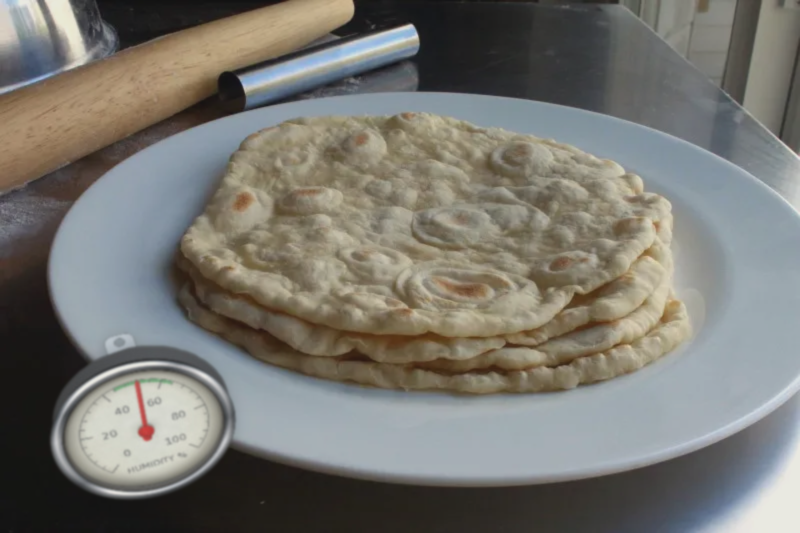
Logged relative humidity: 52,%
